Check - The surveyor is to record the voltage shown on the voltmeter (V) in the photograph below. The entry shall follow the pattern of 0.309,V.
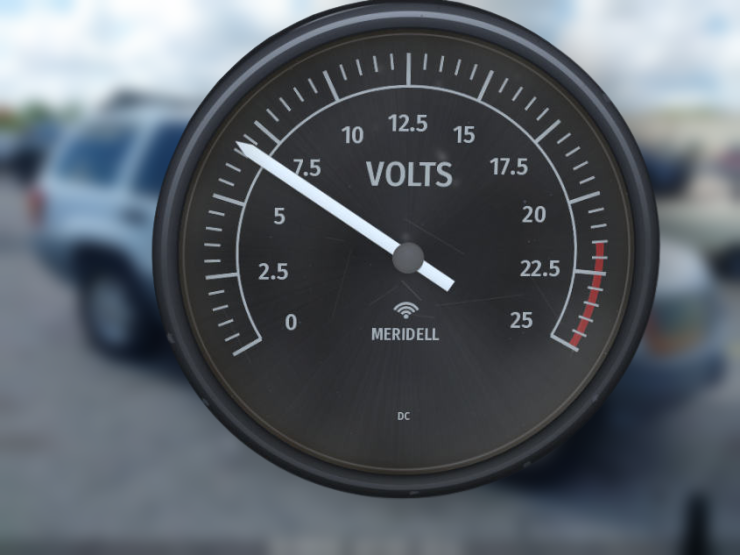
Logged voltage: 6.75,V
